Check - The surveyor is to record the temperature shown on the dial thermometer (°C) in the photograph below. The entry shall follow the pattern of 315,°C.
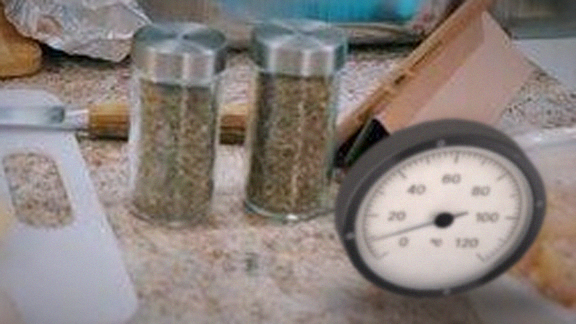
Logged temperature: 10,°C
